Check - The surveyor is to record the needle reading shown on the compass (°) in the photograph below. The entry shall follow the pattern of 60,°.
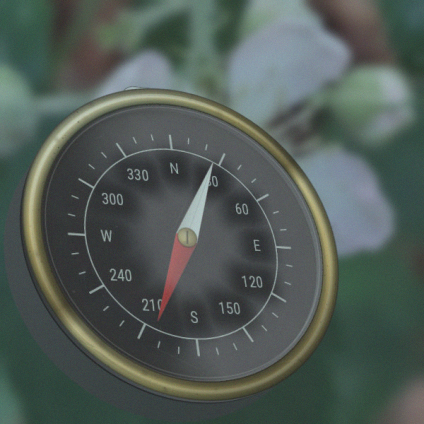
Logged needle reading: 205,°
